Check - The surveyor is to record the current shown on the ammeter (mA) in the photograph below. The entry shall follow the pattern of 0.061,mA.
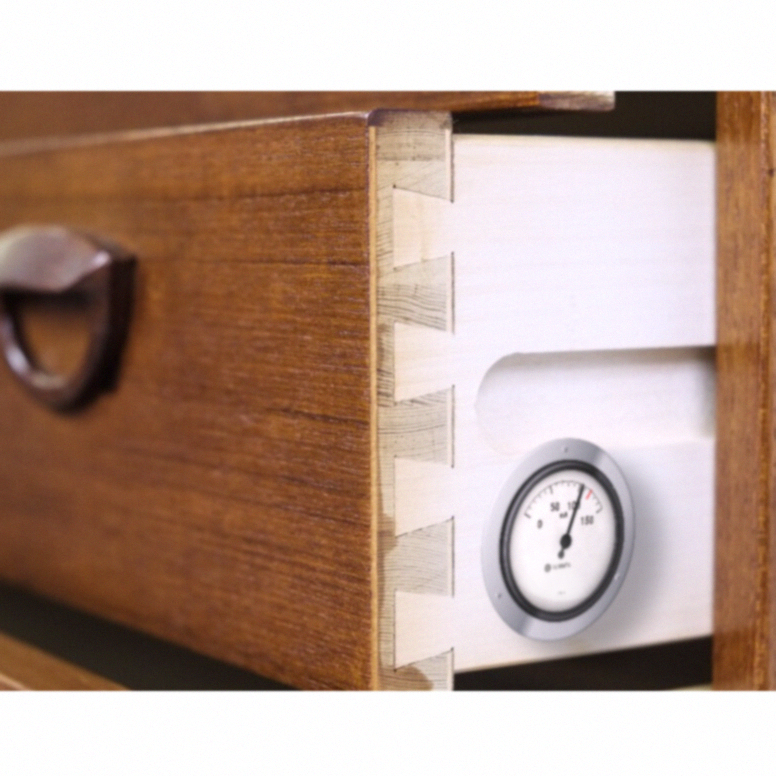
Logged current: 100,mA
